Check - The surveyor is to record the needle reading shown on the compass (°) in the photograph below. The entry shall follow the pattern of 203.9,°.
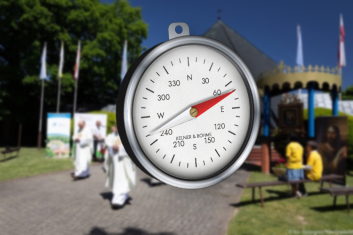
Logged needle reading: 70,°
